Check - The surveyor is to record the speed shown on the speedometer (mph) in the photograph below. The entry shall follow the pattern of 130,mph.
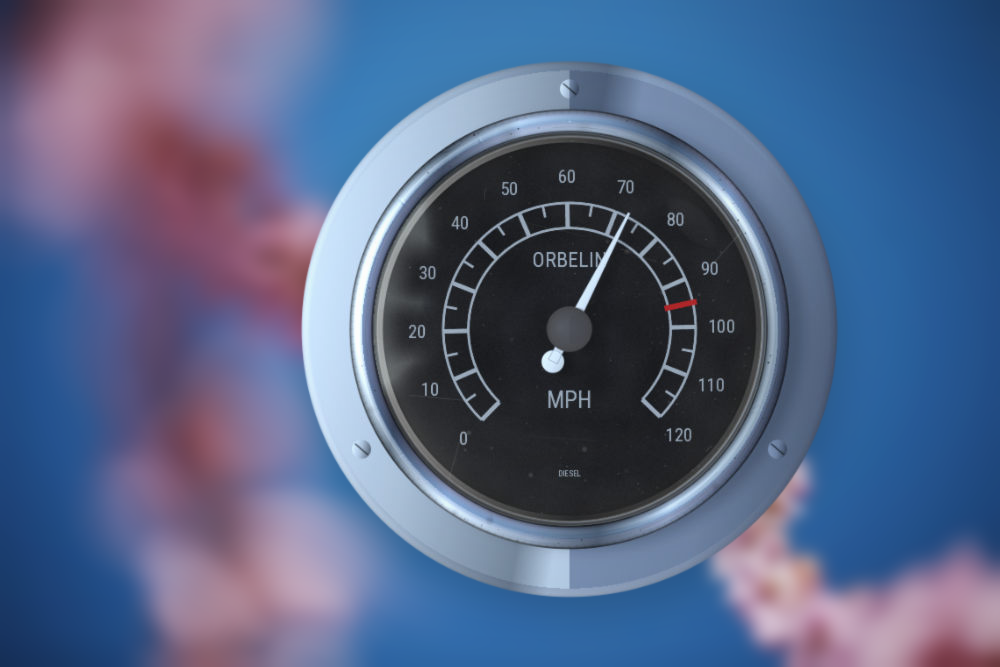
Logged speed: 72.5,mph
